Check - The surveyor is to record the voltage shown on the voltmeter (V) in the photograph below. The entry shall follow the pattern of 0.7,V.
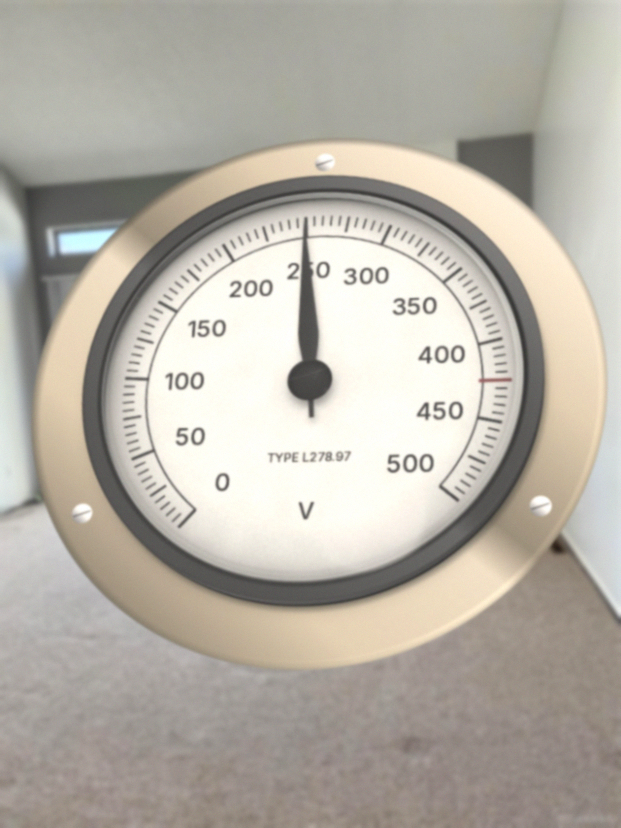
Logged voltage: 250,V
